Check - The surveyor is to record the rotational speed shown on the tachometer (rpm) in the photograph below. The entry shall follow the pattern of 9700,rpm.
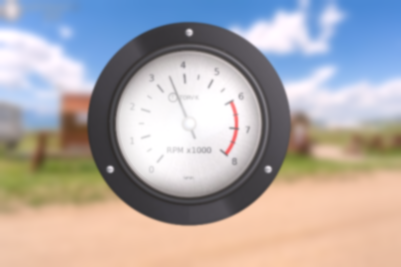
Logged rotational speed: 3500,rpm
